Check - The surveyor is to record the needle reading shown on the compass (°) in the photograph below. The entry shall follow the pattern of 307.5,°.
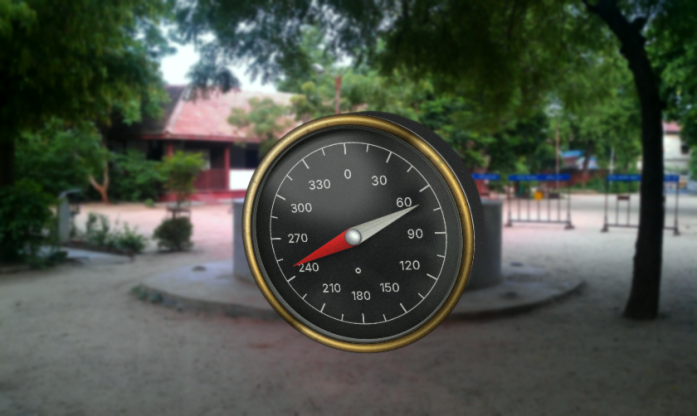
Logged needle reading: 247.5,°
